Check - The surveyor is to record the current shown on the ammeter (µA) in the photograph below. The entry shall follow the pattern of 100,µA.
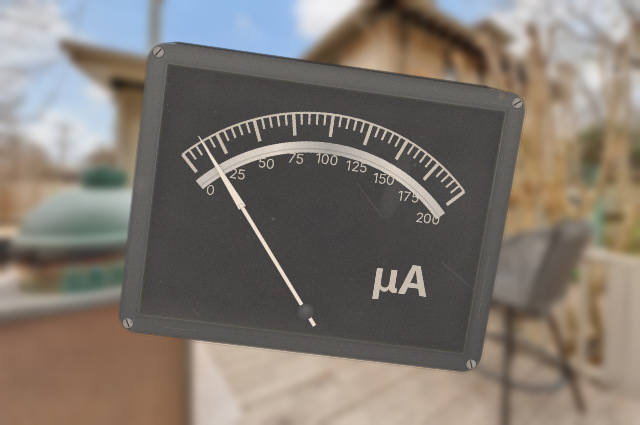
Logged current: 15,µA
